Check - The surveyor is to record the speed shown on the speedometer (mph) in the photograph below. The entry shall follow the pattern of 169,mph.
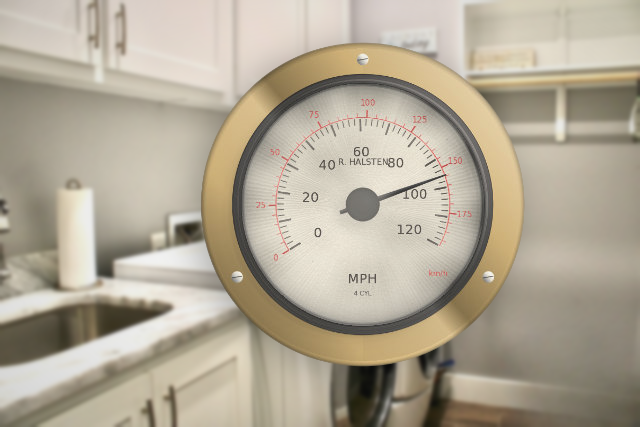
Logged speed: 96,mph
